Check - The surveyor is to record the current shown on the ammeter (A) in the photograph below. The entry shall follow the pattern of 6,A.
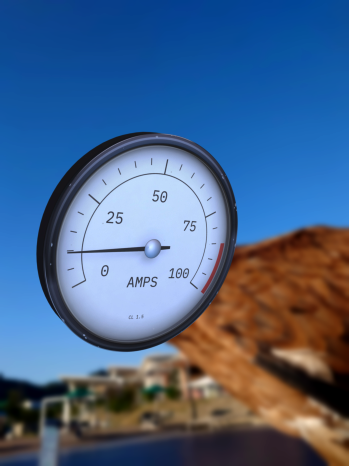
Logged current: 10,A
